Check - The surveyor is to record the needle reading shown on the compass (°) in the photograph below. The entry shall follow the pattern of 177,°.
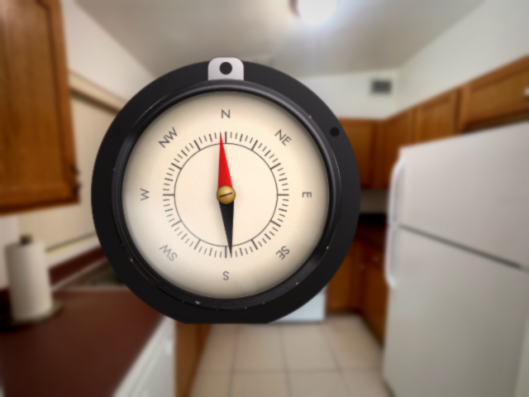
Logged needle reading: 355,°
